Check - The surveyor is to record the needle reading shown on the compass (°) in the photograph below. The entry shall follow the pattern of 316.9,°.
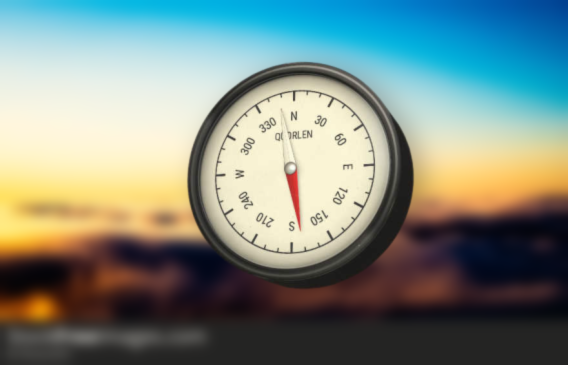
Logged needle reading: 170,°
